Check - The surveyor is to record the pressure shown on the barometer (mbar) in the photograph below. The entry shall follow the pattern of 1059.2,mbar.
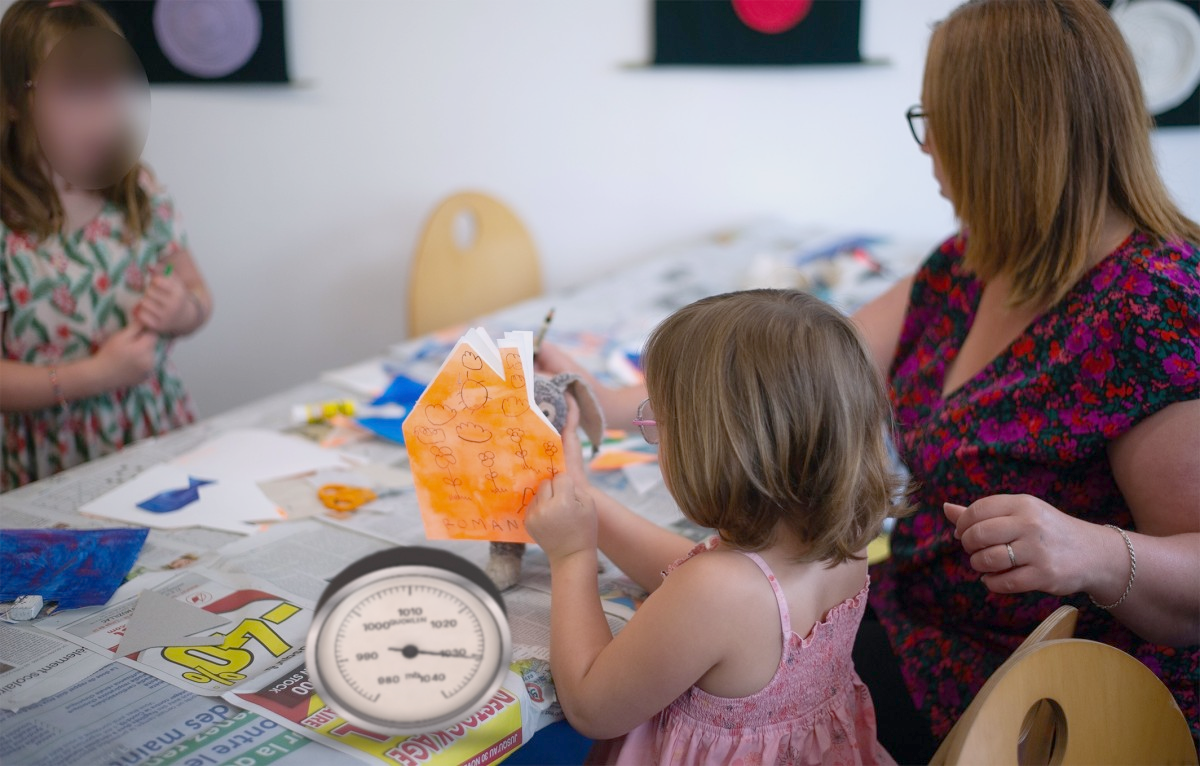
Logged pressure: 1030,mbar
